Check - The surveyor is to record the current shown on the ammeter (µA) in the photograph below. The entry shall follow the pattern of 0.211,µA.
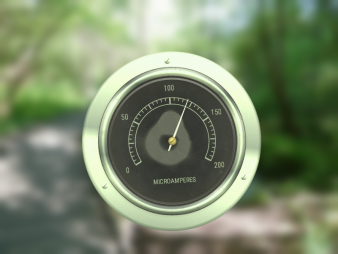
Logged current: 120,µA
